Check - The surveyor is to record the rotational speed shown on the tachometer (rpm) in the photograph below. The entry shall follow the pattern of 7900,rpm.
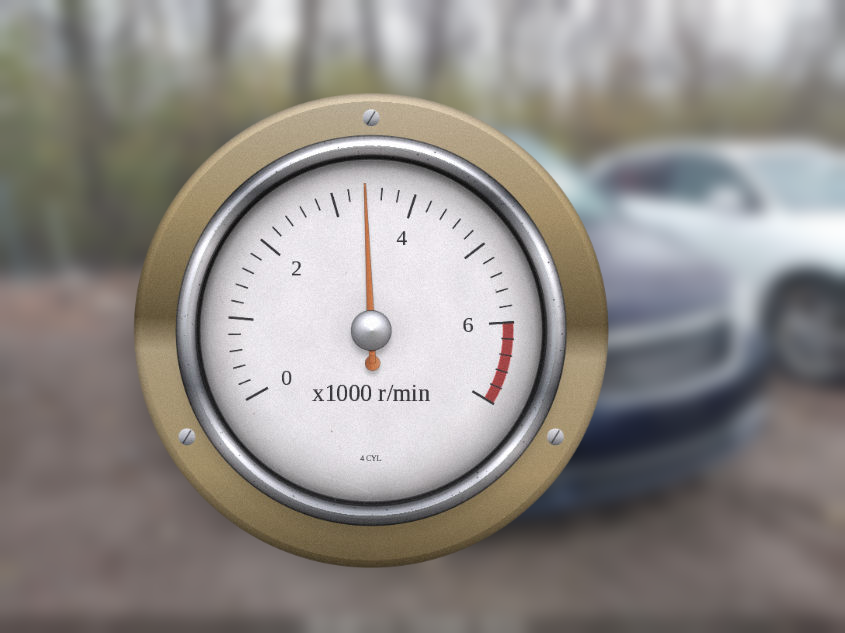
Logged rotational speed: 3400,rpm
